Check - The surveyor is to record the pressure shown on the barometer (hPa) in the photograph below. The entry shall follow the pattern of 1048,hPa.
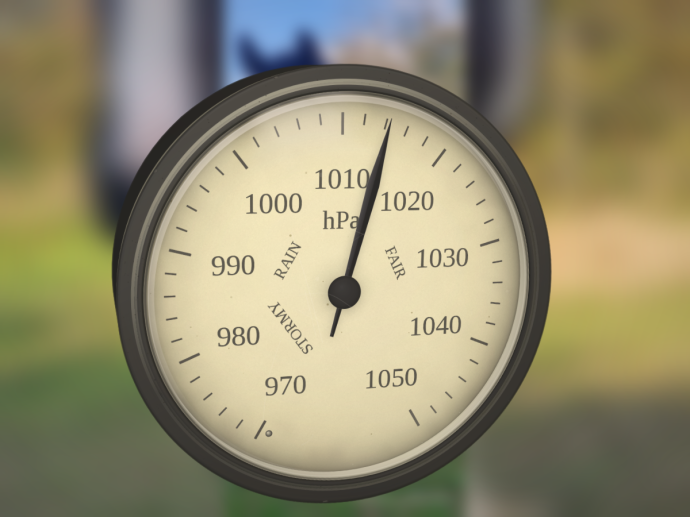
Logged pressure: 1014,hPa
